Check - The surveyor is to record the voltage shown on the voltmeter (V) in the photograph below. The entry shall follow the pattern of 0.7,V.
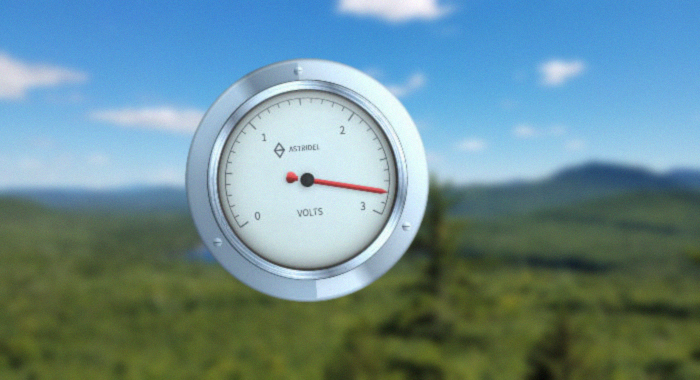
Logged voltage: 2.8,V
